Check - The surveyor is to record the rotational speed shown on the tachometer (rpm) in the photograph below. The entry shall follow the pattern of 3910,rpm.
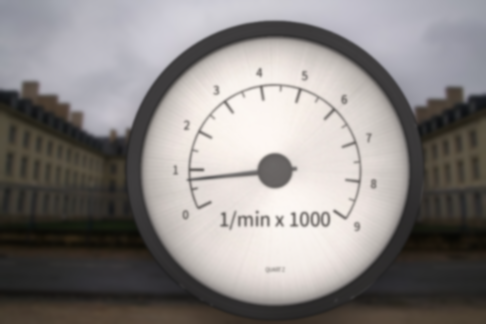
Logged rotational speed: 750,rpm
